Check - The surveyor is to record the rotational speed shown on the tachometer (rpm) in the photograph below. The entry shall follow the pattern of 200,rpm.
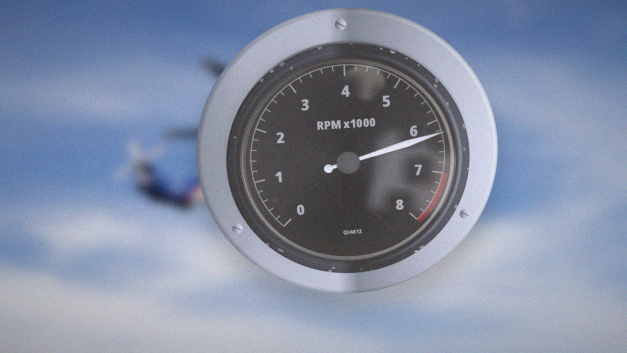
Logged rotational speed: 6200,rpm
